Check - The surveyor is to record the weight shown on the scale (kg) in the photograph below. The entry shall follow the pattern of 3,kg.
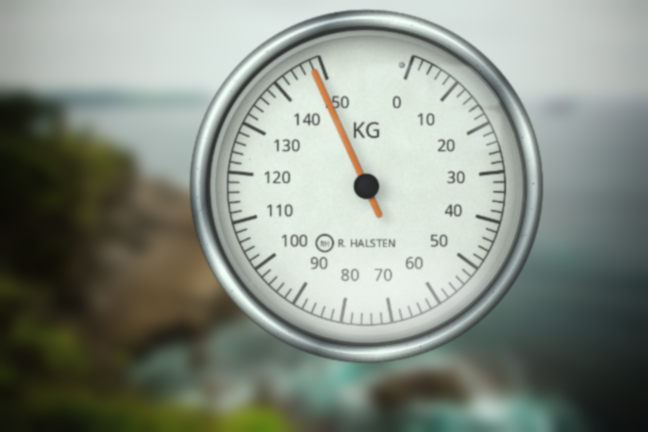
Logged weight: 148,kg
